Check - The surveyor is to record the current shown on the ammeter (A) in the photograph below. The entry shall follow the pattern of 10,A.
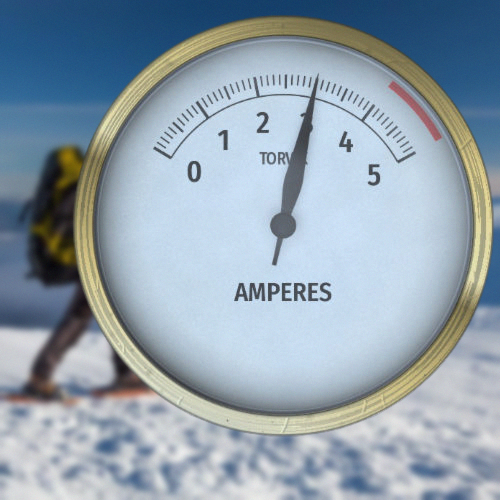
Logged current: 3,A
